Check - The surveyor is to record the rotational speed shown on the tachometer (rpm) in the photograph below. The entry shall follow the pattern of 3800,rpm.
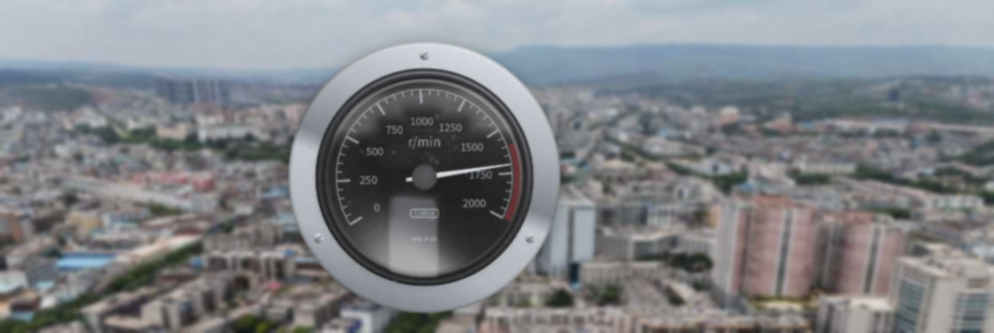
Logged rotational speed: 1700,rpm
